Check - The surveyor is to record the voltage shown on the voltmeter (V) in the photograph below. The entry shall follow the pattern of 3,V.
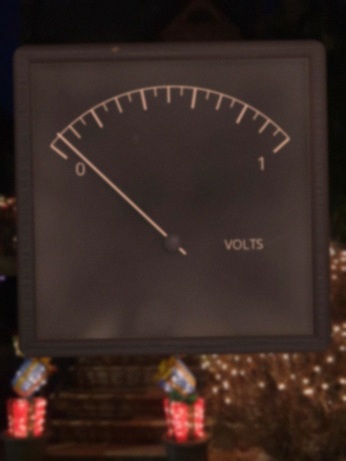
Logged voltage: 0.05,V
